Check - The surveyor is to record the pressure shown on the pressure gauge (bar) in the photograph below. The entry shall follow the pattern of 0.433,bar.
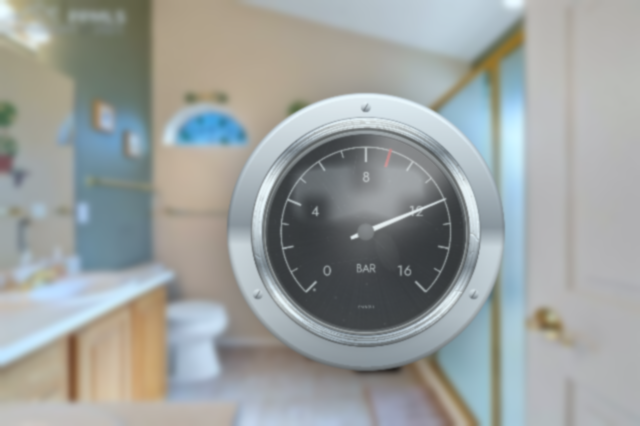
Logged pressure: 12,bar
